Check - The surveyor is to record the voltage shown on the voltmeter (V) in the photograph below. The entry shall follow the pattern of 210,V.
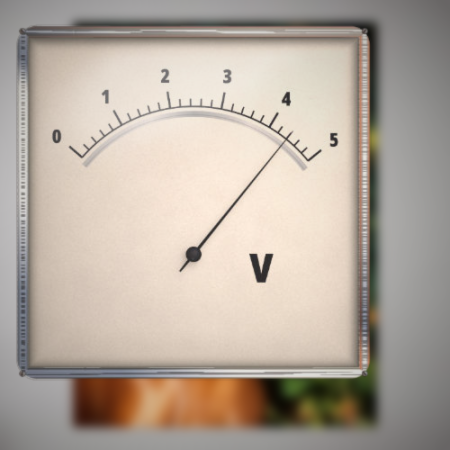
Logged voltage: 4.4,V
